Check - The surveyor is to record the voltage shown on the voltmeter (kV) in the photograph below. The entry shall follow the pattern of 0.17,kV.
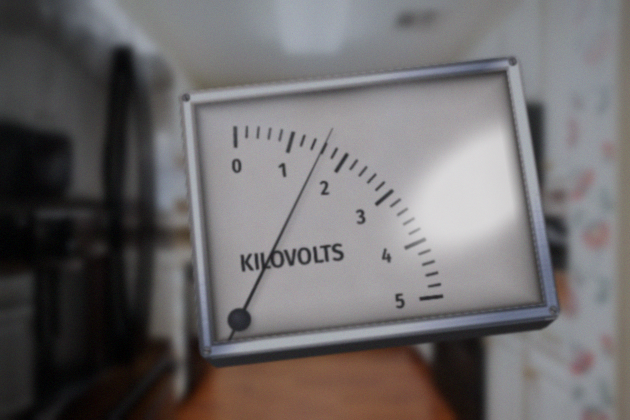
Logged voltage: 1.6,kV
